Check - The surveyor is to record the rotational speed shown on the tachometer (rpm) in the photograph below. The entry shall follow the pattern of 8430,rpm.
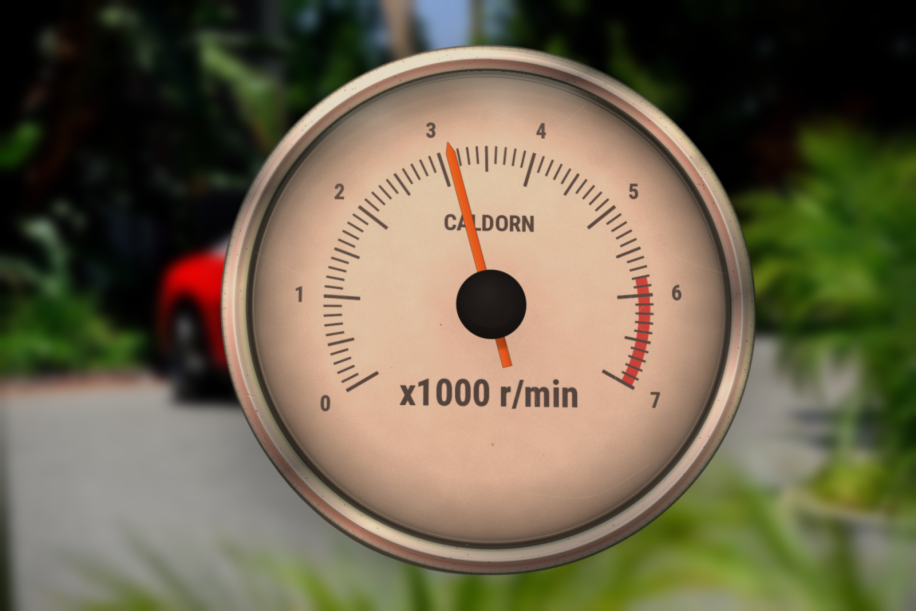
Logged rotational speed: 3100,rpm
